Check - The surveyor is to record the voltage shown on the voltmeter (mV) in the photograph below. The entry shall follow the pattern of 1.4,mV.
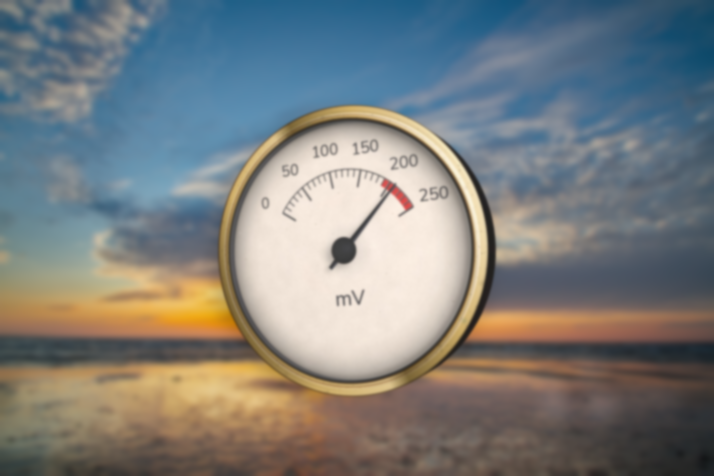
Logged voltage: 210,mV
